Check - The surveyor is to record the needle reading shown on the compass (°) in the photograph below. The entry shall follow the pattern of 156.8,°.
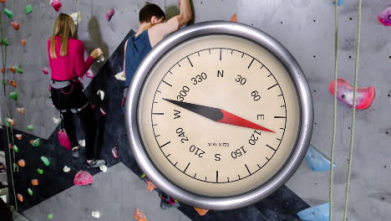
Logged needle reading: 105,°
